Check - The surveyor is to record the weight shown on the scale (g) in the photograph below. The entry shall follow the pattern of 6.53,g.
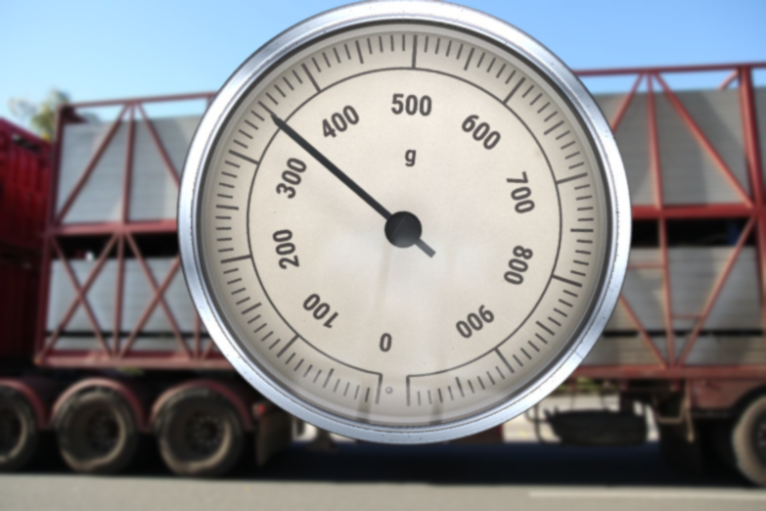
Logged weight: 350,g
